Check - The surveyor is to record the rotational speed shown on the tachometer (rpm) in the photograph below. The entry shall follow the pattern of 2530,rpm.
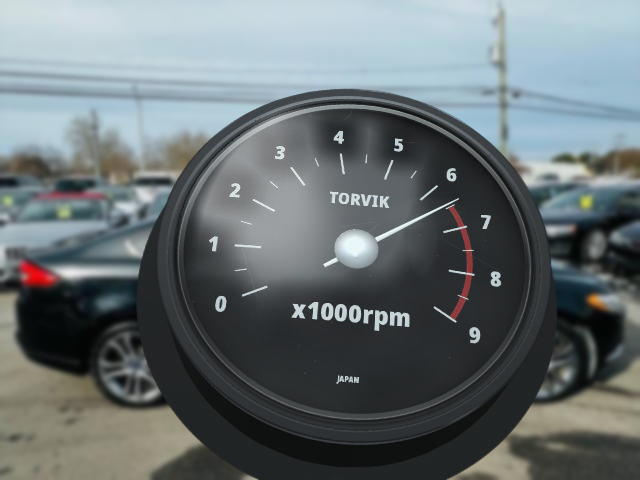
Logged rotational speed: 6500,rpm
